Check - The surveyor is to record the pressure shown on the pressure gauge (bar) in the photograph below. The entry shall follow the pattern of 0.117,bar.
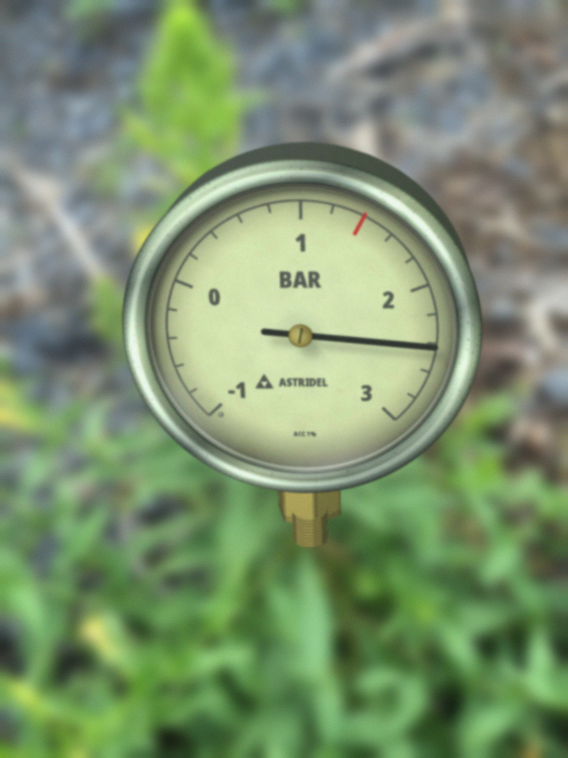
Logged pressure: 2.4,bar
